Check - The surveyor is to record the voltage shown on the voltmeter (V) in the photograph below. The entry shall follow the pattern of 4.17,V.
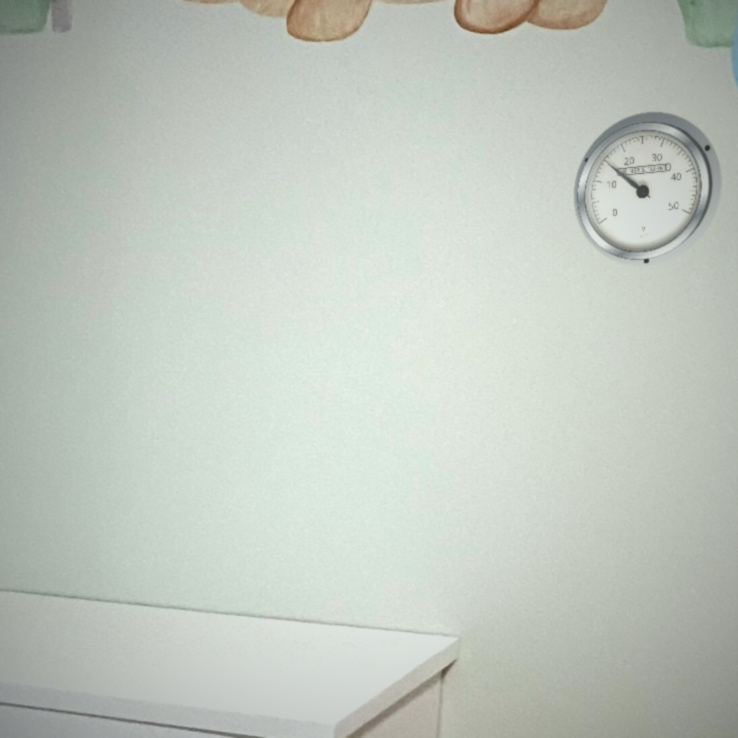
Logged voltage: 15,V
